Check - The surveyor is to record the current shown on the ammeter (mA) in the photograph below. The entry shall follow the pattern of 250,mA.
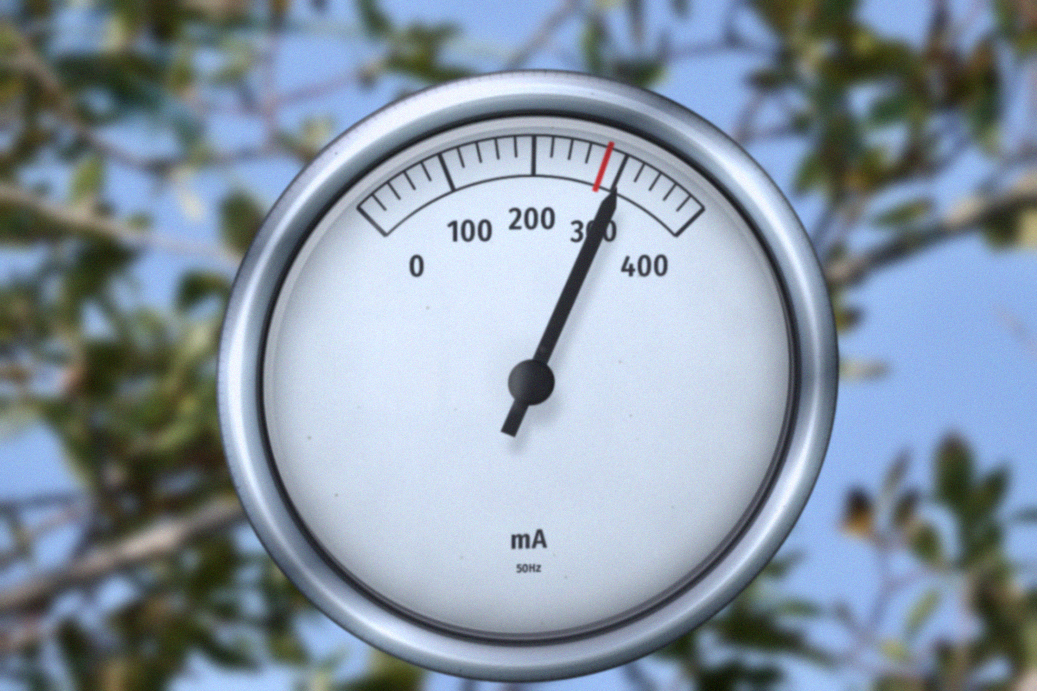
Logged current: 300,mA
